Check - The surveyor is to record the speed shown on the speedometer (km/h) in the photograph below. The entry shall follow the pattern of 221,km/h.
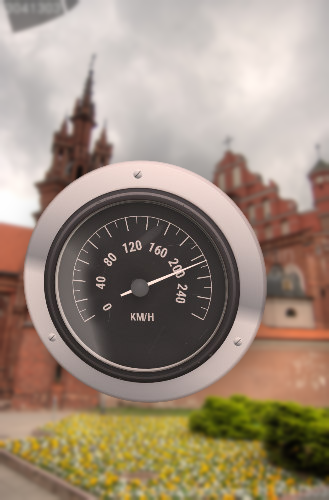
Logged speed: 205,km/h
